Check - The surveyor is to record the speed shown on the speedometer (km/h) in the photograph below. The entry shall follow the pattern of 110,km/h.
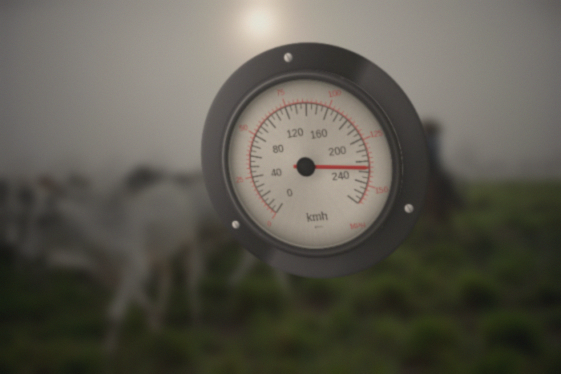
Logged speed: 225,km/h
